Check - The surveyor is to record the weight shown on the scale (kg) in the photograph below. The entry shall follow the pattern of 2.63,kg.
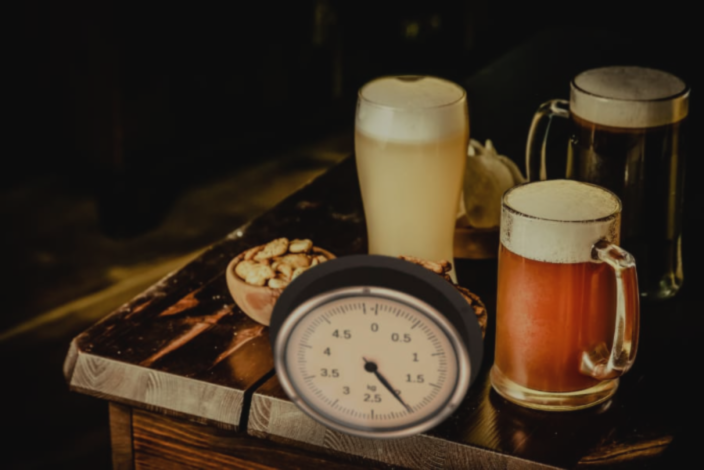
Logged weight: 2,kg
